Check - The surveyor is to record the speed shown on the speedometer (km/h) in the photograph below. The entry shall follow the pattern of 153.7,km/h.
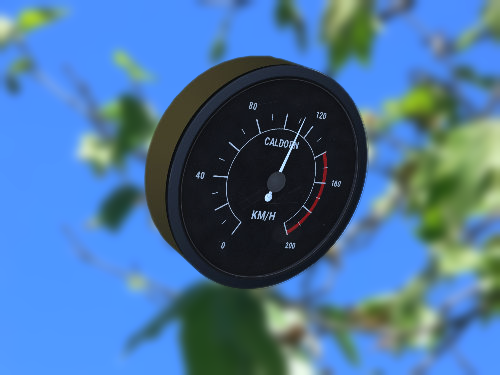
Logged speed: 110,km/h
